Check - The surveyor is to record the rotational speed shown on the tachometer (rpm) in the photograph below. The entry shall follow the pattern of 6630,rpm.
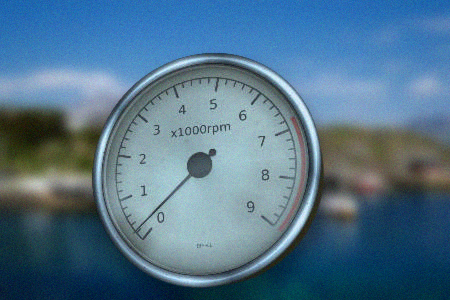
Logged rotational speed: 200,rpm
